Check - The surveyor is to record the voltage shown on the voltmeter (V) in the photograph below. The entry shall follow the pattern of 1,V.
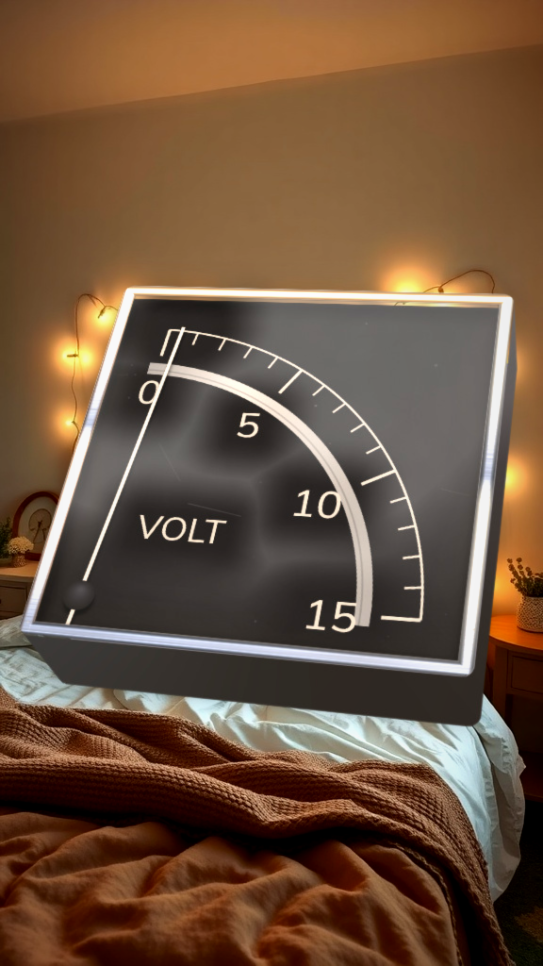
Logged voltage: 0.5,V
